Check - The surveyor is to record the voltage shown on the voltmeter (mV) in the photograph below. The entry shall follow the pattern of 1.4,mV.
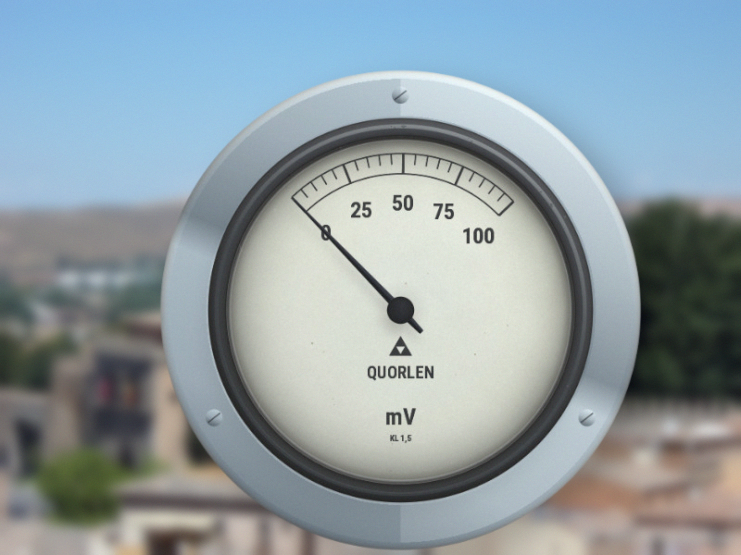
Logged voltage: 0,mV
